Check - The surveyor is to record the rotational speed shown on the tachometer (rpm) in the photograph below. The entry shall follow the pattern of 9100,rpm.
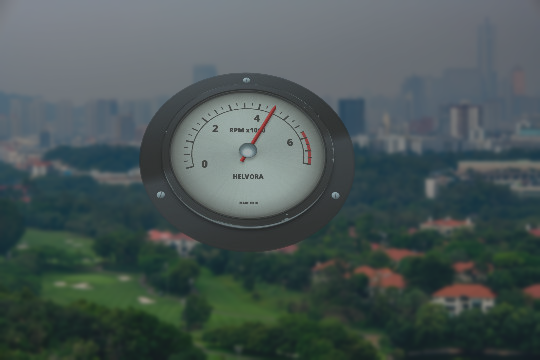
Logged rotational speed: 4500,rpm
